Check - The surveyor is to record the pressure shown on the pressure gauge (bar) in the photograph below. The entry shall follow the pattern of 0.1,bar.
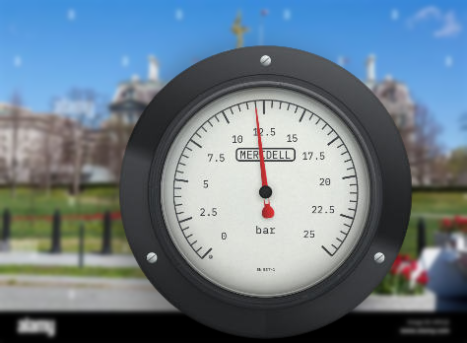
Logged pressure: 12,bar
